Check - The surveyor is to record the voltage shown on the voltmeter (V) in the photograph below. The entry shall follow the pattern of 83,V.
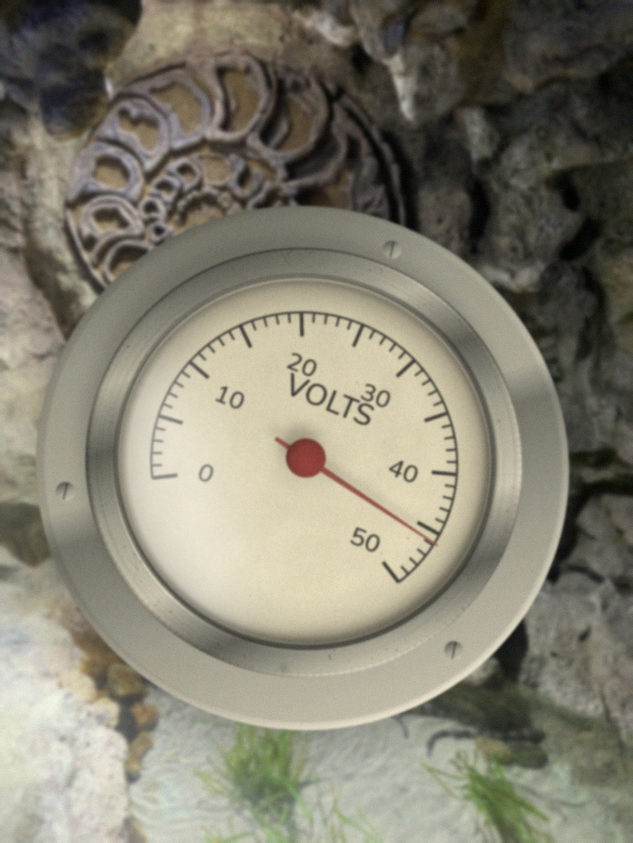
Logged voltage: 46,V
